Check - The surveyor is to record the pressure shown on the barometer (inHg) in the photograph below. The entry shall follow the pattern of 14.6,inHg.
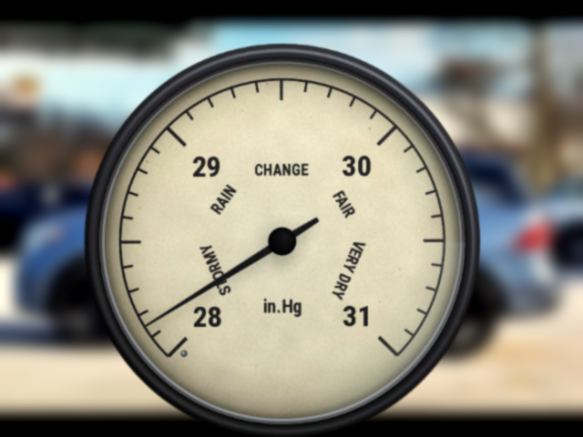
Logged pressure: 28.15,inHg
